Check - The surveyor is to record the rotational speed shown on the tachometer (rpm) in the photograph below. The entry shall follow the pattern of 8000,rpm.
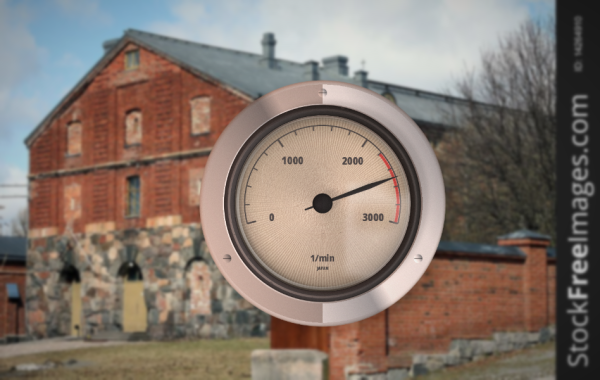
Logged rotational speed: 2500,rpm
